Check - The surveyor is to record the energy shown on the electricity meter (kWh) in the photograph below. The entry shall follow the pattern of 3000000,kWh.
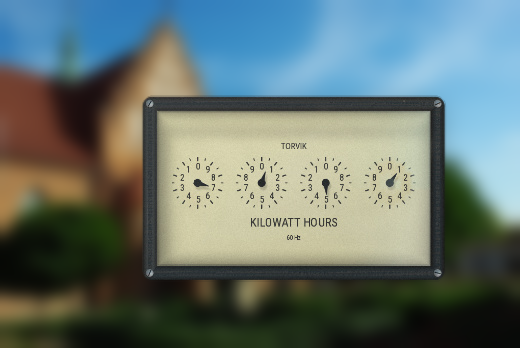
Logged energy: 7051,kWh
